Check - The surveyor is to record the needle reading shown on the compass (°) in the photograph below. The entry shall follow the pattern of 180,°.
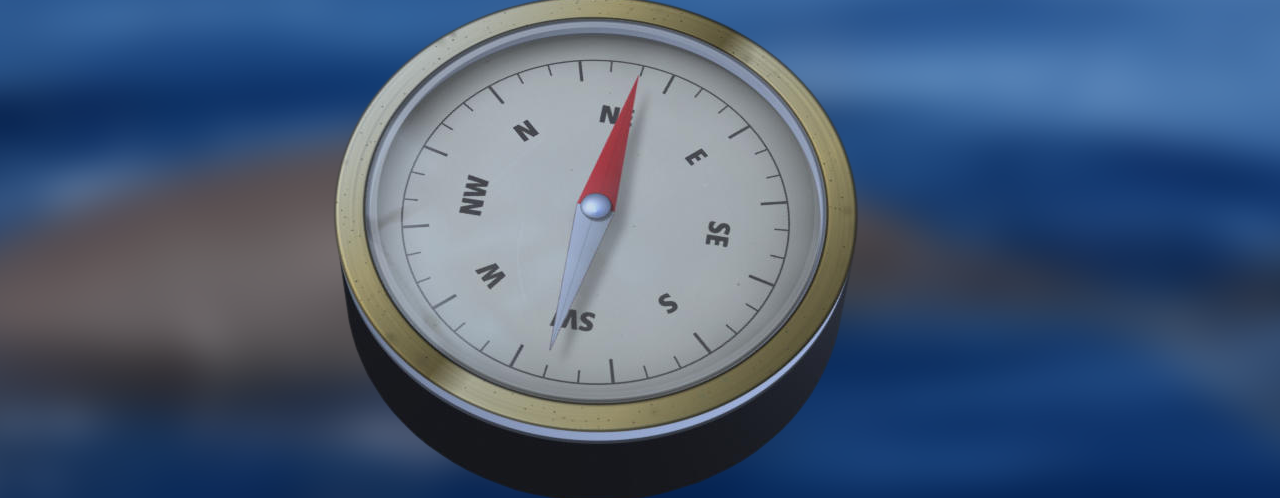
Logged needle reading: 50,°
